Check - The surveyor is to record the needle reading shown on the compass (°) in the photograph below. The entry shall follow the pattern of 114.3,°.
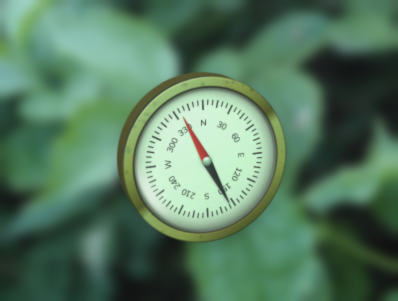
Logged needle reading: 335,°
